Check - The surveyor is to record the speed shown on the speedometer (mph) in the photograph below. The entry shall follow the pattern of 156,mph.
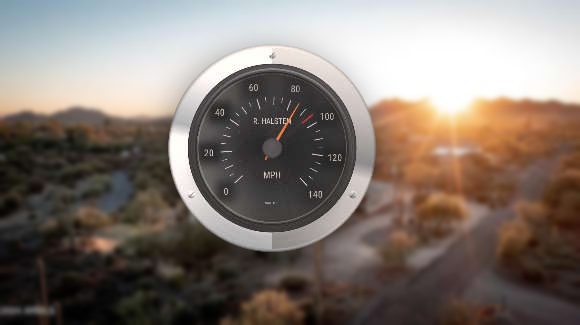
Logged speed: 85,mph
